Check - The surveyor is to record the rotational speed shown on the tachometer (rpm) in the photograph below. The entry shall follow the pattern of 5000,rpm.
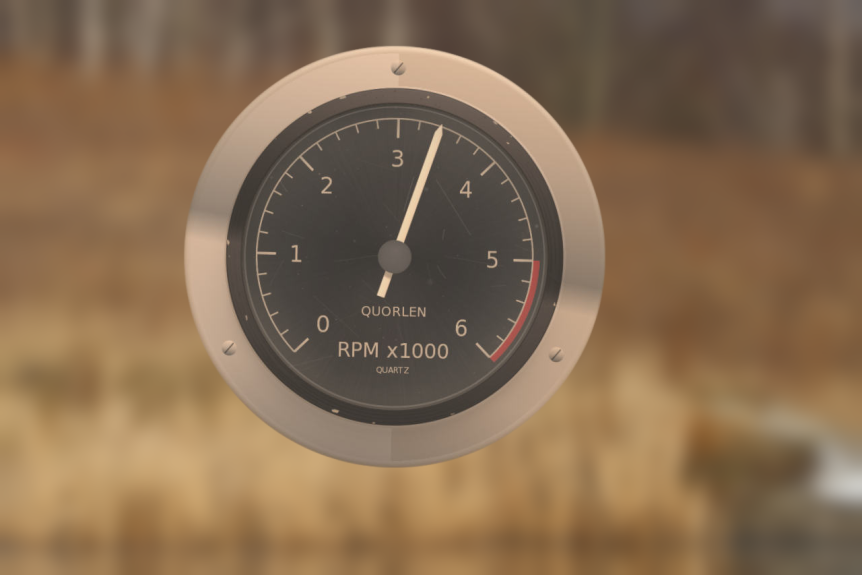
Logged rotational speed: 3400,rpm
